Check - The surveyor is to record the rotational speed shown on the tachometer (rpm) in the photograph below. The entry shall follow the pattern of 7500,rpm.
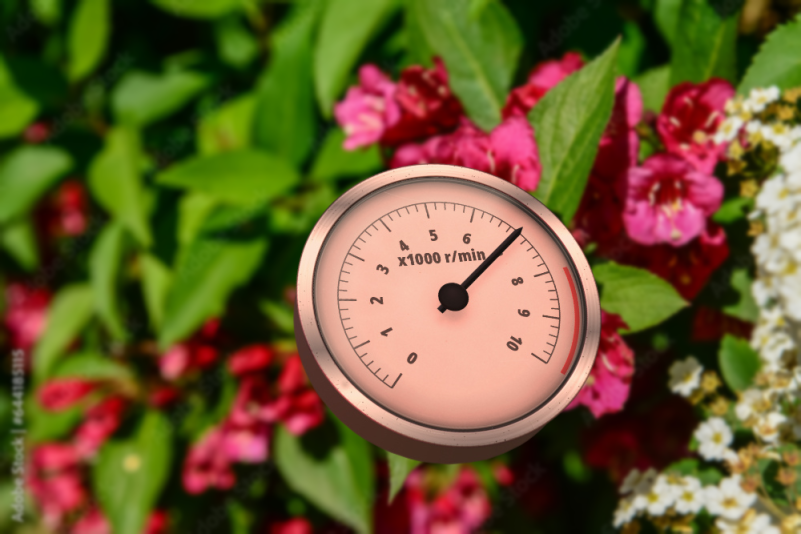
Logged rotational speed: 7000,rpm
